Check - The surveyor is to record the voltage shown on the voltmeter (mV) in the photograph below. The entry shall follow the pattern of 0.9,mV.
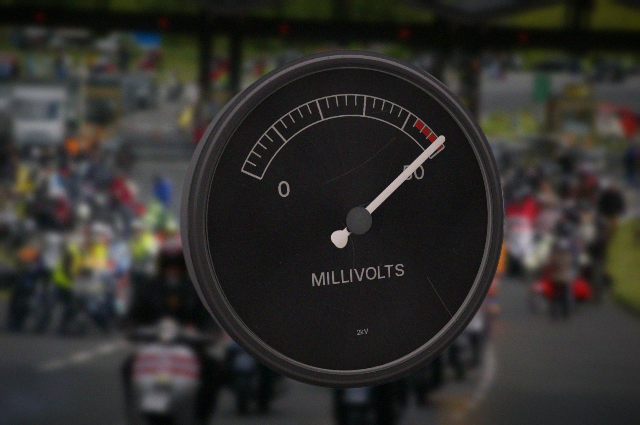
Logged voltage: 48,mV
